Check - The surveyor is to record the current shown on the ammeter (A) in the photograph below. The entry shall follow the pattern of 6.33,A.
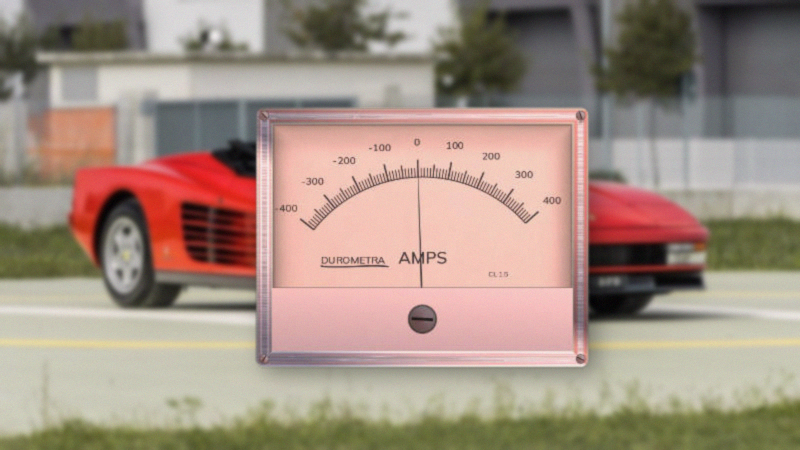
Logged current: 0,A
